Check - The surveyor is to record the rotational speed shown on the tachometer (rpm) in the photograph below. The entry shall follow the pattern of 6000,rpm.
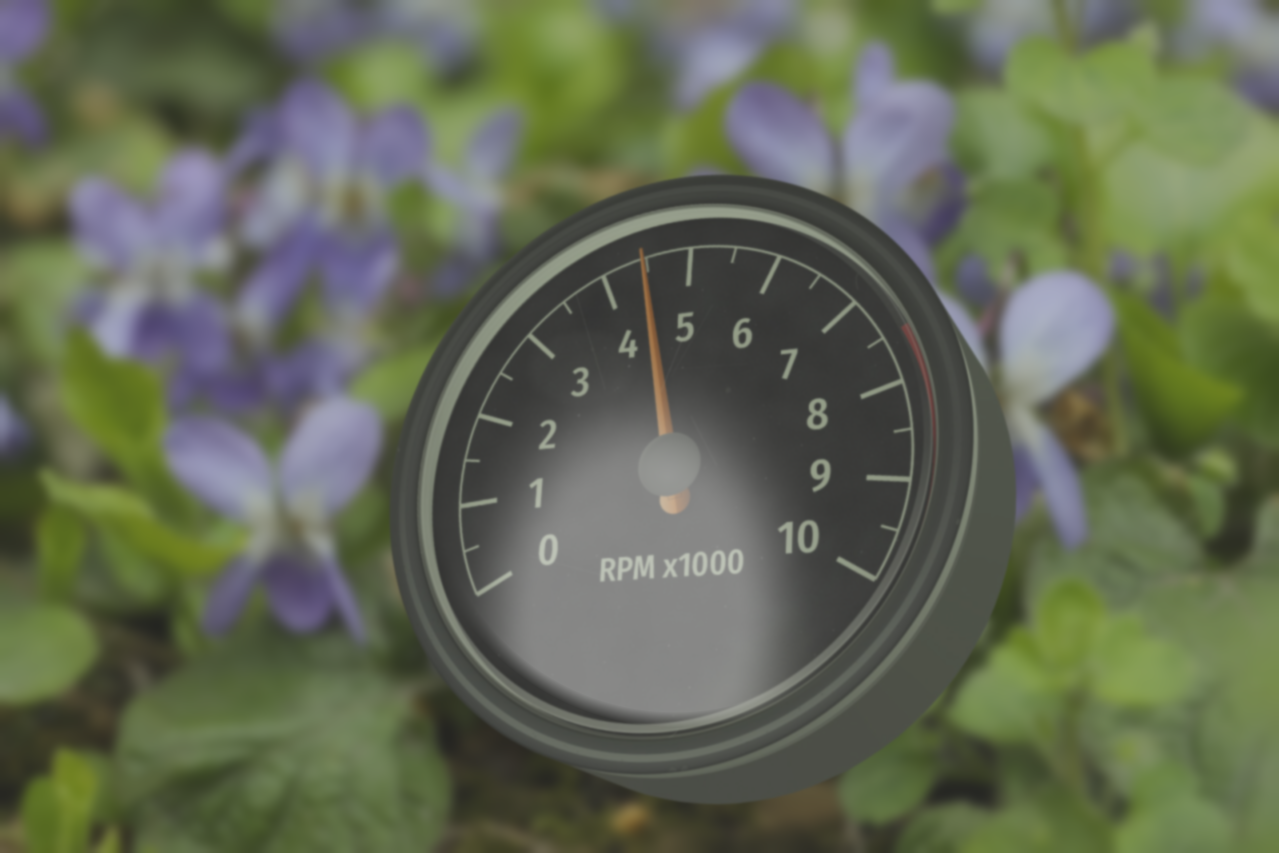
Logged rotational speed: 4500,rpm
